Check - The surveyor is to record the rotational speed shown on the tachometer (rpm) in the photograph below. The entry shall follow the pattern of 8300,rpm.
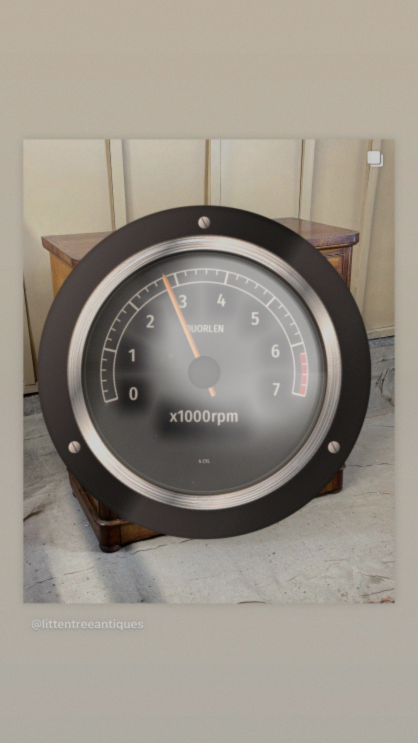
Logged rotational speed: 2800,rpm
